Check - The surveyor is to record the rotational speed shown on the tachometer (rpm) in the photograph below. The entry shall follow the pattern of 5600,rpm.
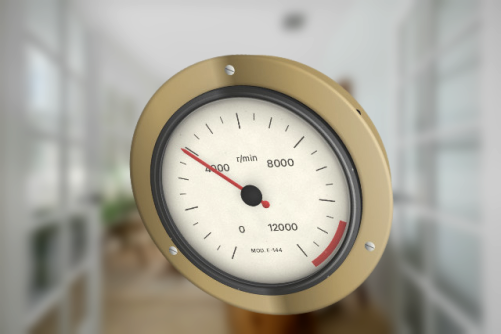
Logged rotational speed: 4000,rpm
